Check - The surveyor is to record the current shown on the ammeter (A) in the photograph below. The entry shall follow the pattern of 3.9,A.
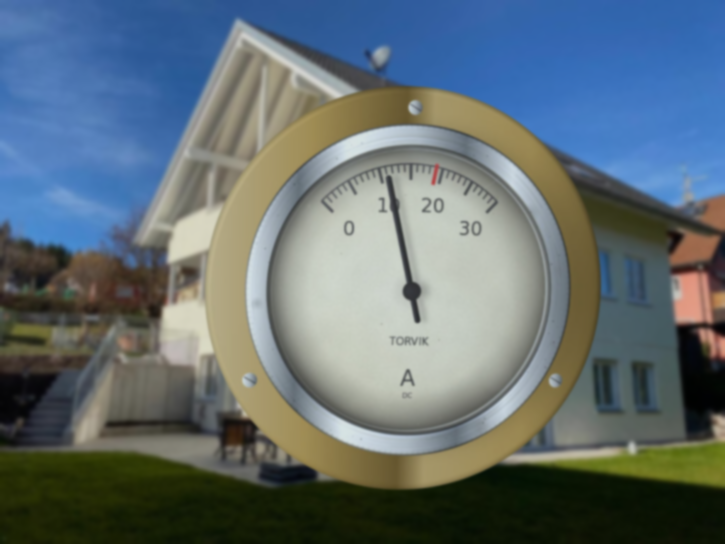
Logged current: 11,A
